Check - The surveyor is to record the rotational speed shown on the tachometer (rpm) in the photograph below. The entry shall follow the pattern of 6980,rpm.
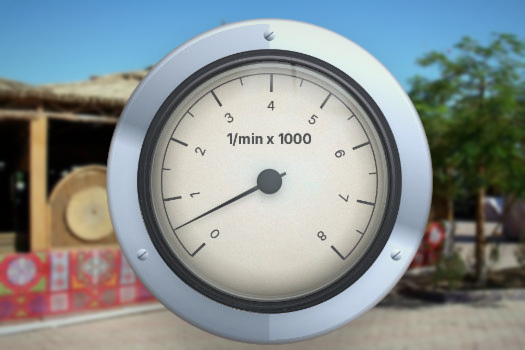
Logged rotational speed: 500,rpm
